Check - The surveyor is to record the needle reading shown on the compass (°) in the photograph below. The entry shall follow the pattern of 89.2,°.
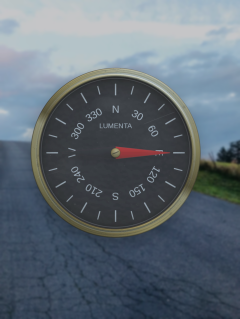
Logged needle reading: 90,°
